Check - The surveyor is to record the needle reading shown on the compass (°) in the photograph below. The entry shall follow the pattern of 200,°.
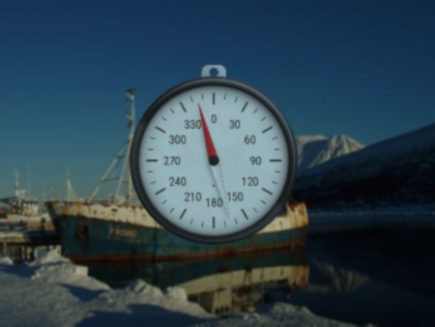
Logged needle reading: 345,°
